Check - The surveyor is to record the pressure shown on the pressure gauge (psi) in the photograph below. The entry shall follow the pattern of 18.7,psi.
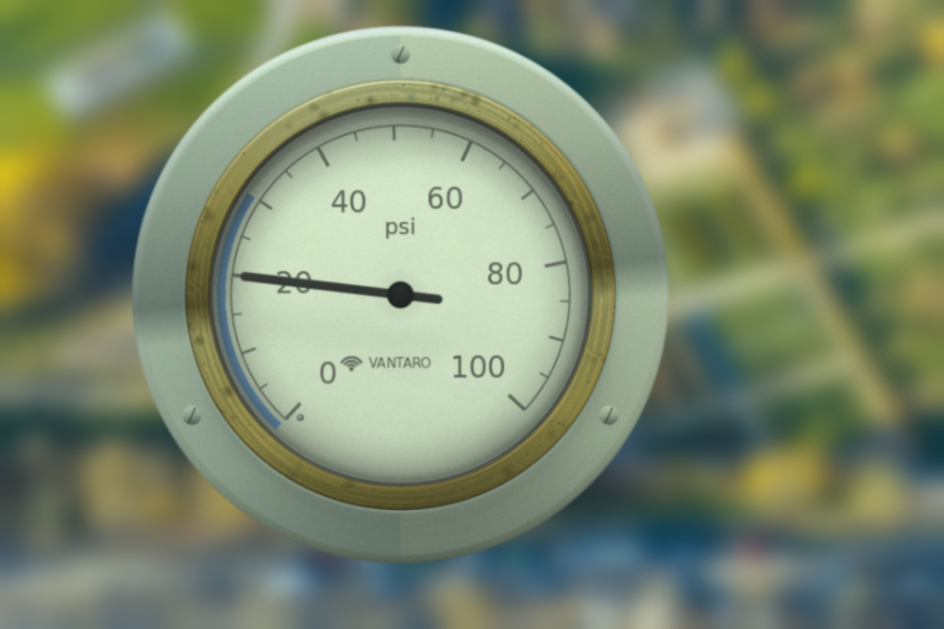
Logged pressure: 20,psi
